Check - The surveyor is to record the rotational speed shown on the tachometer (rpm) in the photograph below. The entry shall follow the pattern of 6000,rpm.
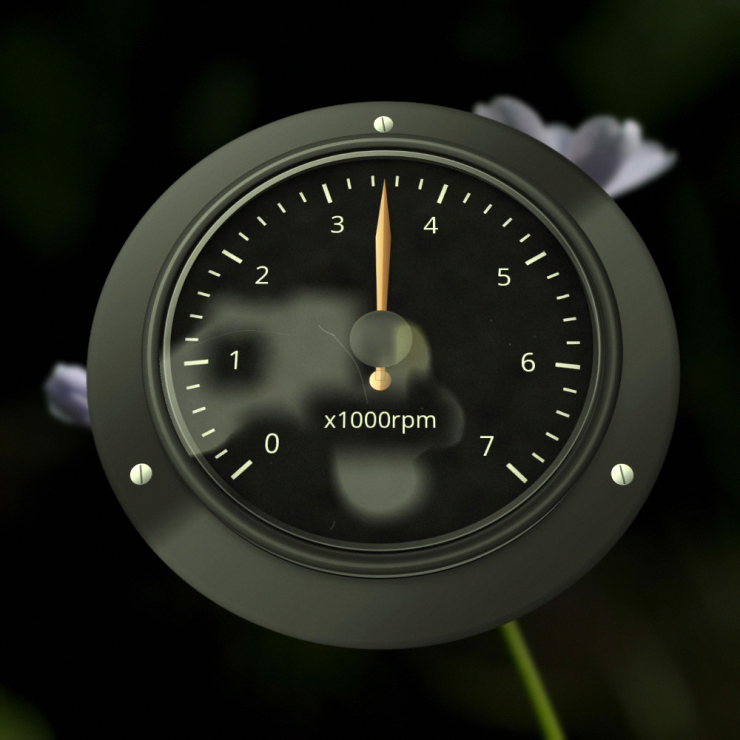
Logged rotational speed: 3500,rpm
